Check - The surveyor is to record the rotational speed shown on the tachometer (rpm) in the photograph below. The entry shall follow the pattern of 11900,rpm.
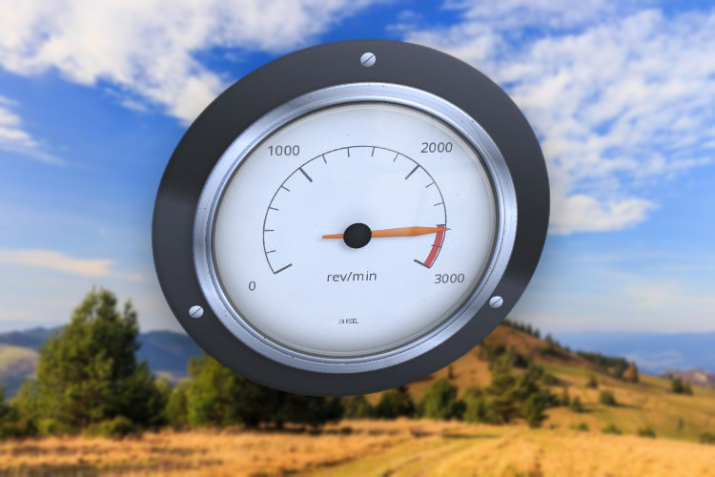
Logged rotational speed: 2600,rpm
